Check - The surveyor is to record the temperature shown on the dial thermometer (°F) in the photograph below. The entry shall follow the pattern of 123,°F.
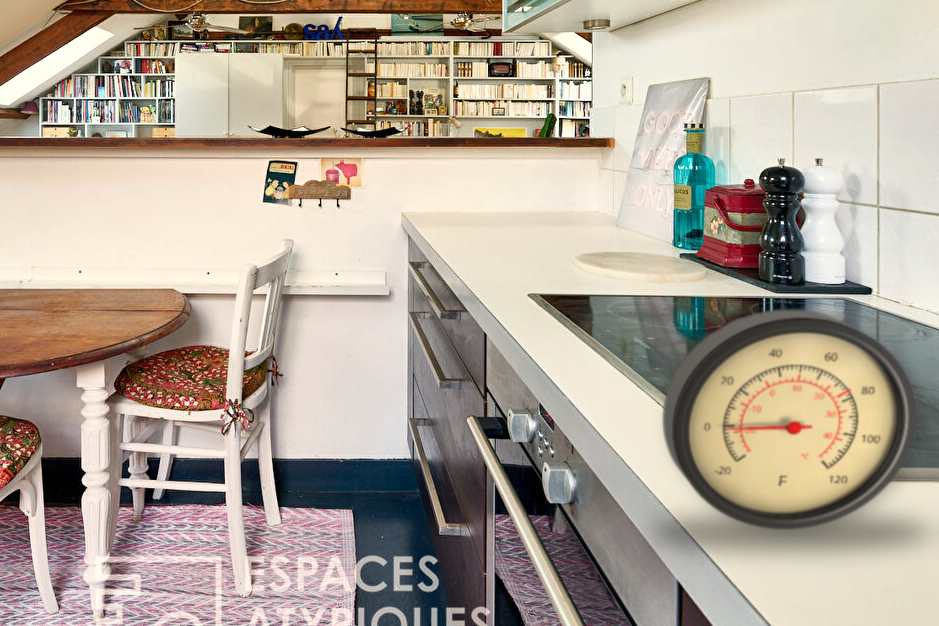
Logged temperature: 0,°F
